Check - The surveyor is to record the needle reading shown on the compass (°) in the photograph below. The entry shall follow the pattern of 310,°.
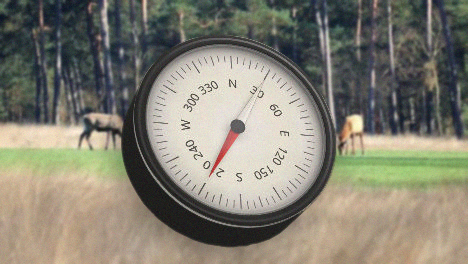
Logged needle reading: 210,°
